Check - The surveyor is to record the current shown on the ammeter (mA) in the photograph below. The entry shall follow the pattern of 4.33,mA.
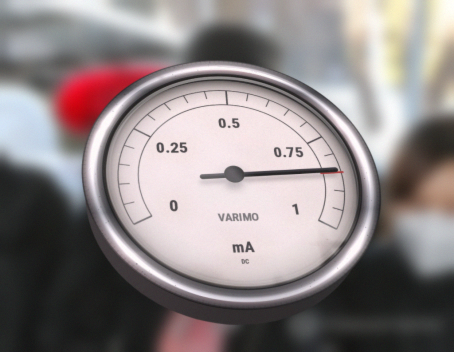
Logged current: 0.85,mA
